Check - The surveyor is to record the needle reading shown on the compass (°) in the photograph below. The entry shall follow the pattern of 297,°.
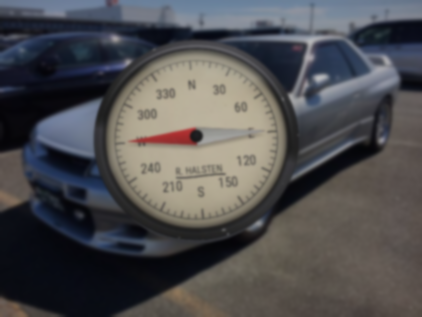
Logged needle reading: 270,°
